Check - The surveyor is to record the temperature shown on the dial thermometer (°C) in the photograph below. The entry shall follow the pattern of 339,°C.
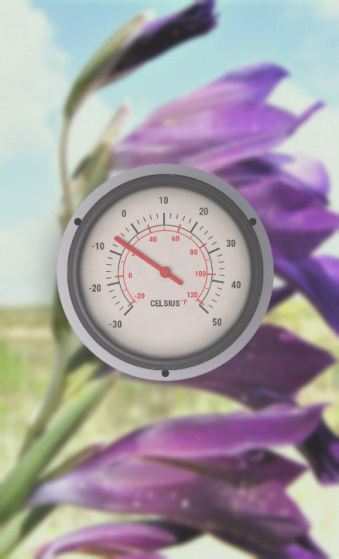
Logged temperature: -6,°C
